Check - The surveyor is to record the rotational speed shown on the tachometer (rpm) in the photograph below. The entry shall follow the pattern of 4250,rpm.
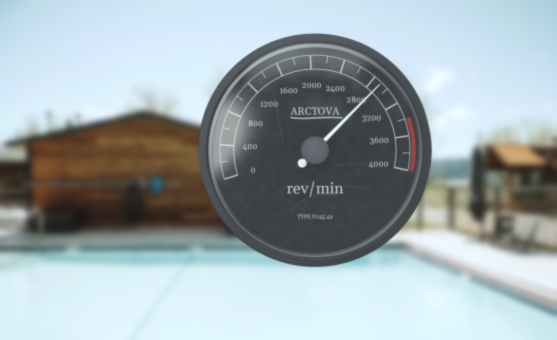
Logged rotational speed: 2900,rpm
